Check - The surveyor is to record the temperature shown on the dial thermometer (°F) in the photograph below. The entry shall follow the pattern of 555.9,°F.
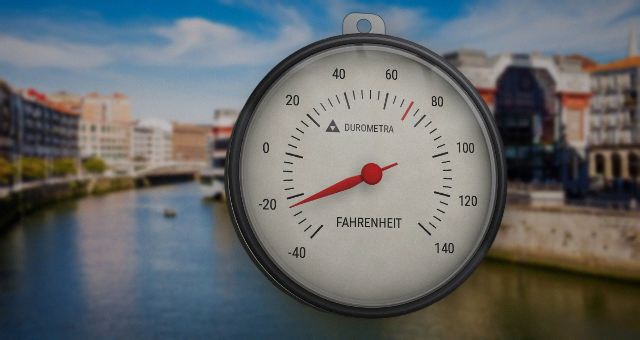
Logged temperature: -24,°F
